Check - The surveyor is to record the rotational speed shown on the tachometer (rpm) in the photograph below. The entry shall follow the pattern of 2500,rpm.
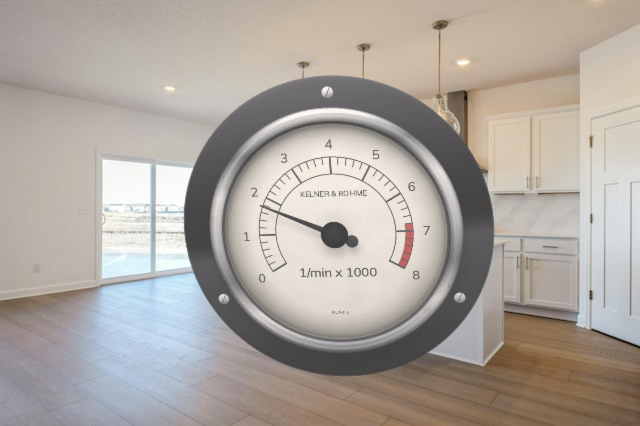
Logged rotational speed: 1800,rpm
